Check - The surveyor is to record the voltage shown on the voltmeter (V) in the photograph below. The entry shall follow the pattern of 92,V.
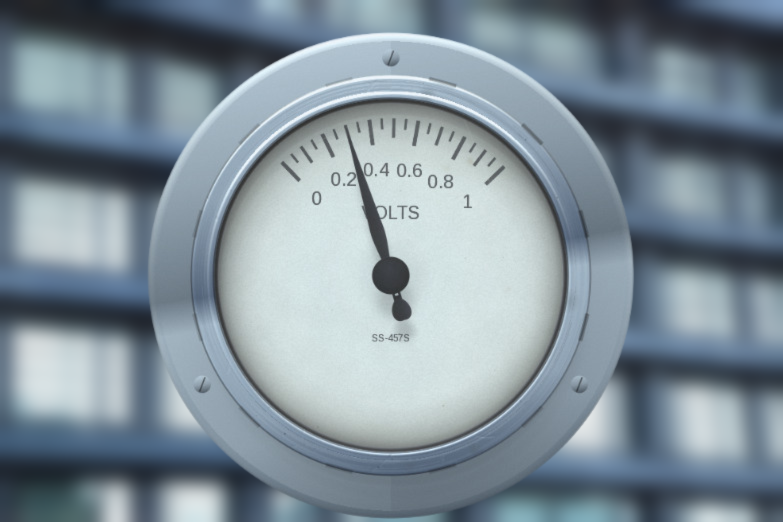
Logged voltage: 0.3,V
